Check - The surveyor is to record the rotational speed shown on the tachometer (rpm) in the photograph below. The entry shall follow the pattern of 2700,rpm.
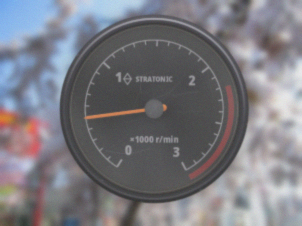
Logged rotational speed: 500,rpm
